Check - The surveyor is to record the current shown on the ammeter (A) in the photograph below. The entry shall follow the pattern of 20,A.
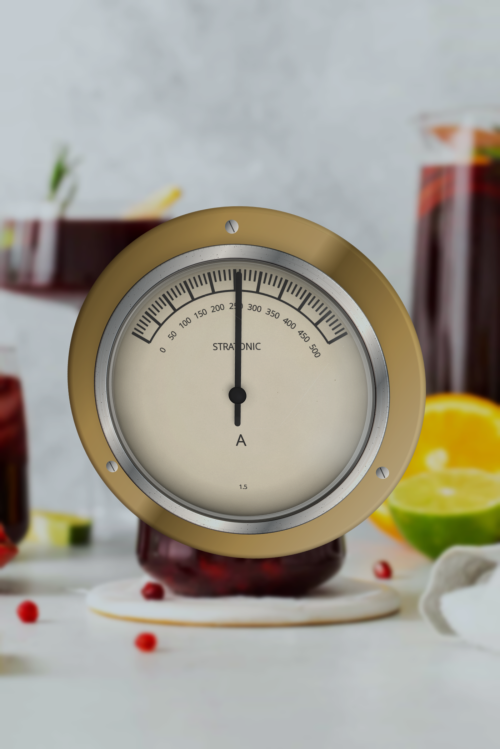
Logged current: 260,A
